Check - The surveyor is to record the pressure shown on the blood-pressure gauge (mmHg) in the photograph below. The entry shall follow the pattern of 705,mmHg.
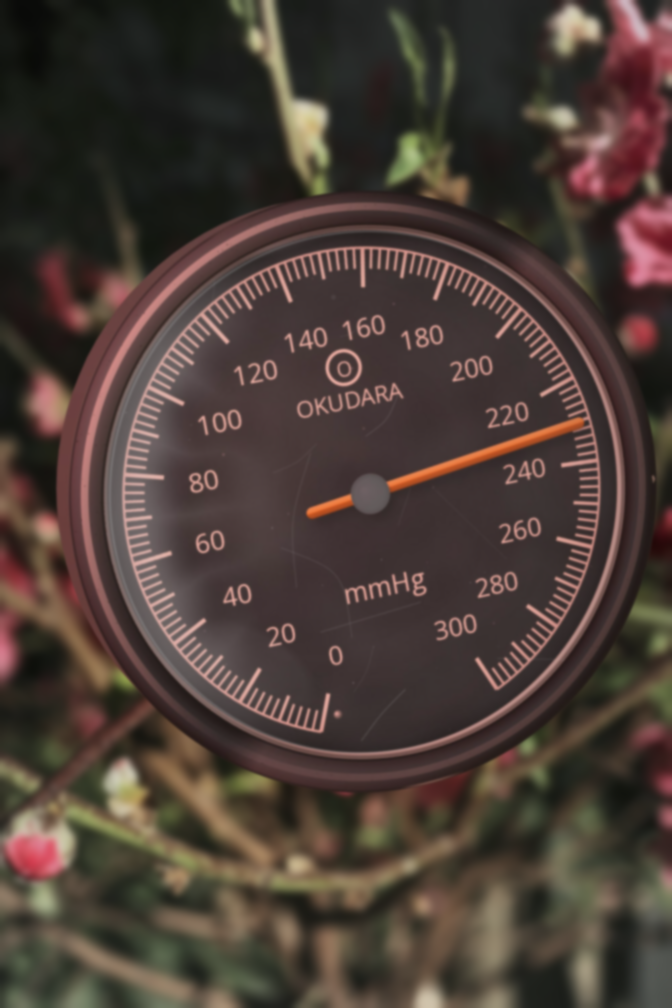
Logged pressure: 230,mmHg
